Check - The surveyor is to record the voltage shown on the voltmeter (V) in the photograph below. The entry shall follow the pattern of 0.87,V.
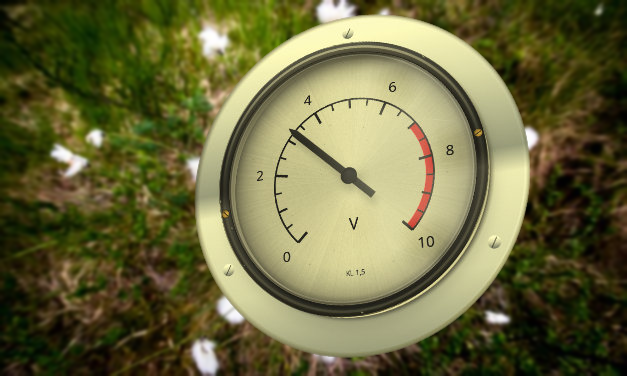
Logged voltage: 3.25,V
